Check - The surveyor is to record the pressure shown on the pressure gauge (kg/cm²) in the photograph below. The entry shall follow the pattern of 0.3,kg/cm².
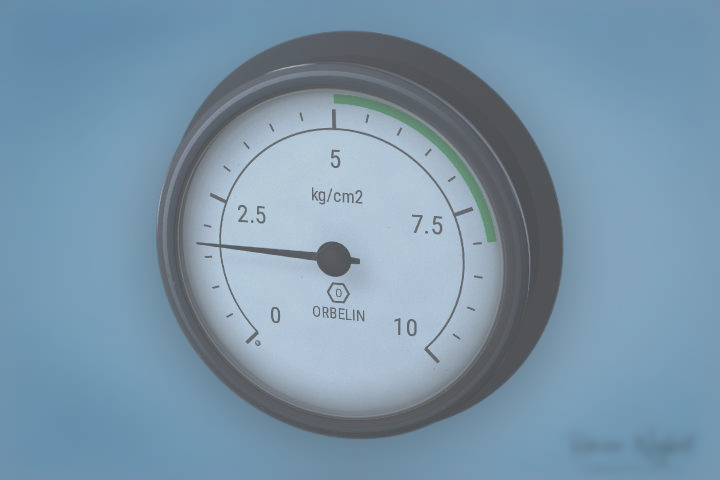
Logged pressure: 1.75,kg/cm²
